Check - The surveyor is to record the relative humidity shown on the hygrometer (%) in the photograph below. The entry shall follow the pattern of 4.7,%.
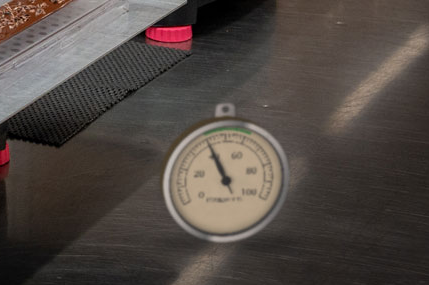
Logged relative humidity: 40,%
